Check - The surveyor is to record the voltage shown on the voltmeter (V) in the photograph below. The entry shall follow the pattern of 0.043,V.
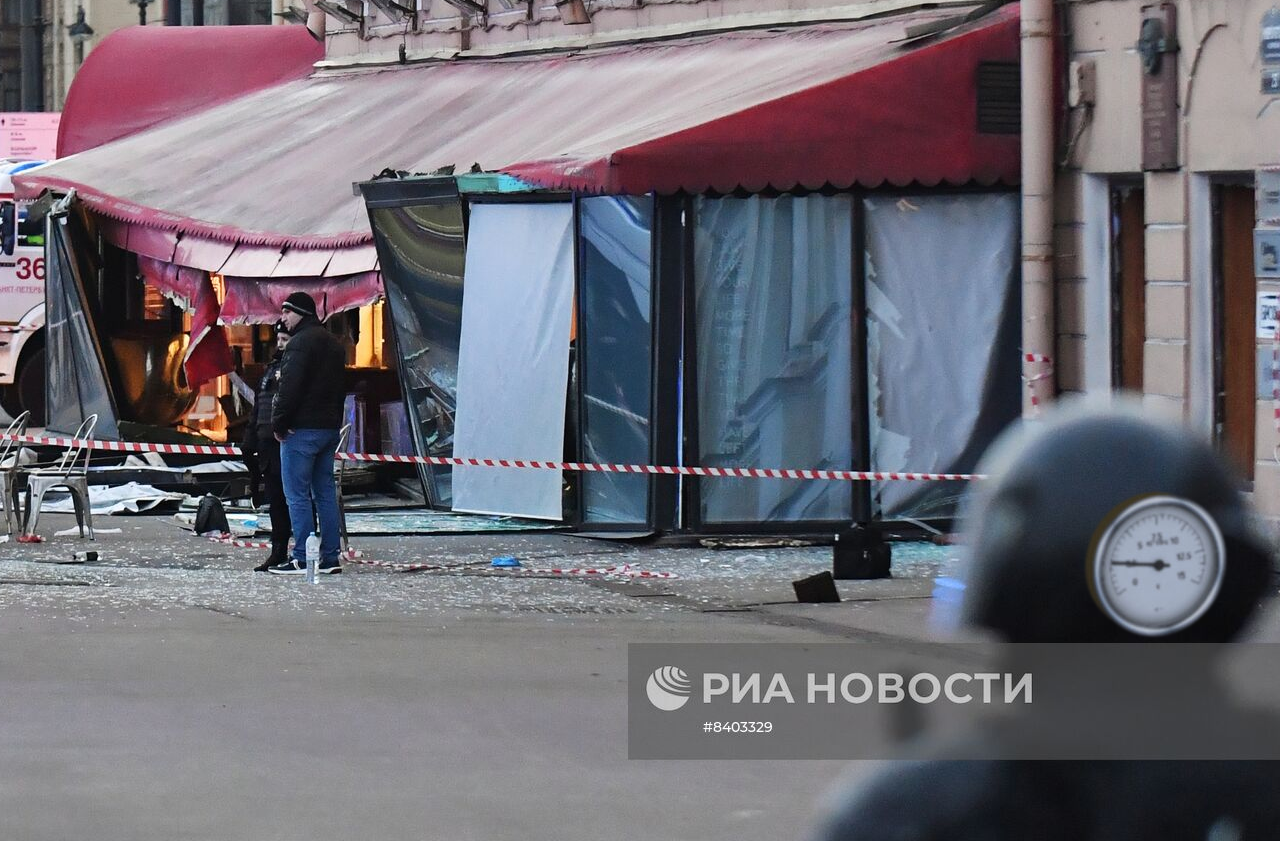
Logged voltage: 2.5,V
